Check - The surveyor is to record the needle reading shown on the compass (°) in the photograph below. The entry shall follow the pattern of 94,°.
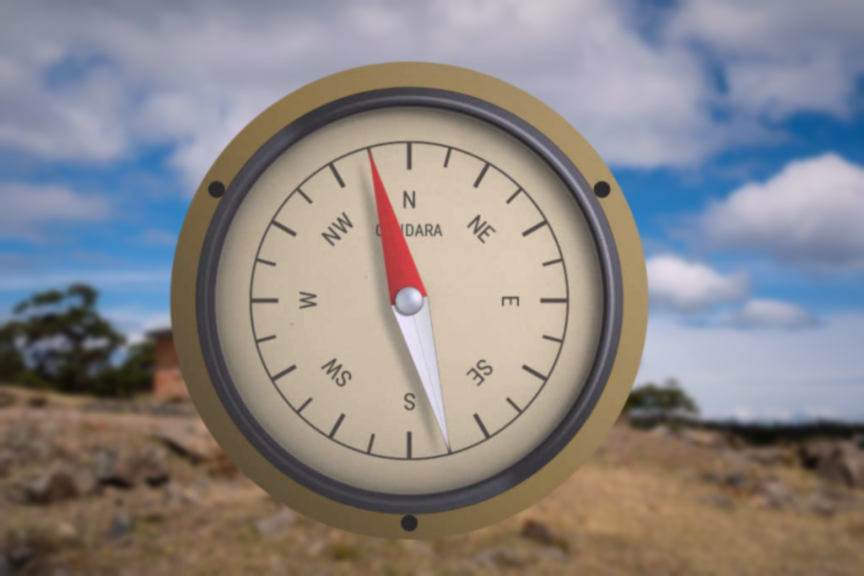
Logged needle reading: 345,°
